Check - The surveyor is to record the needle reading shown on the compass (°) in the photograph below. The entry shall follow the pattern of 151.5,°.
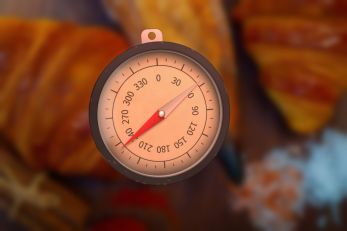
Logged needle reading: 235,°
